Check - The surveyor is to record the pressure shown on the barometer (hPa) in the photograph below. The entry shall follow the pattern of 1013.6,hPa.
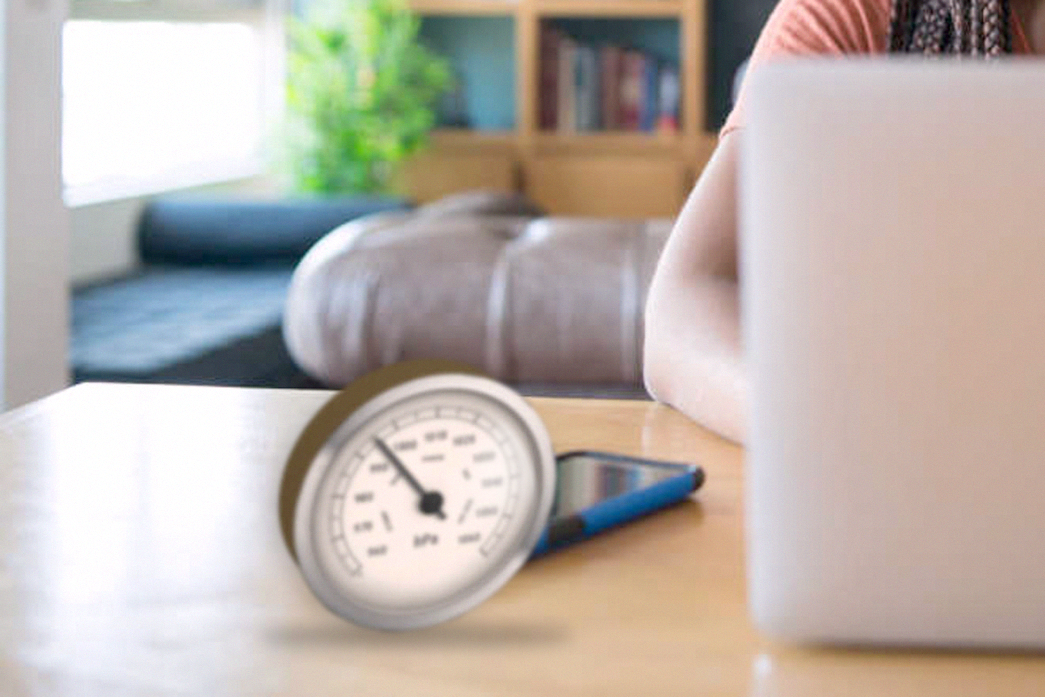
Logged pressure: 995,hPa
